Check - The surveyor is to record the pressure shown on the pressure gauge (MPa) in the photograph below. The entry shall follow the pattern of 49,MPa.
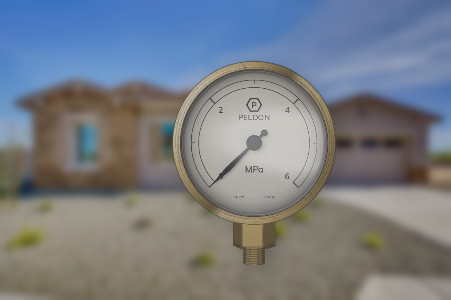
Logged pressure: 0,MPa
